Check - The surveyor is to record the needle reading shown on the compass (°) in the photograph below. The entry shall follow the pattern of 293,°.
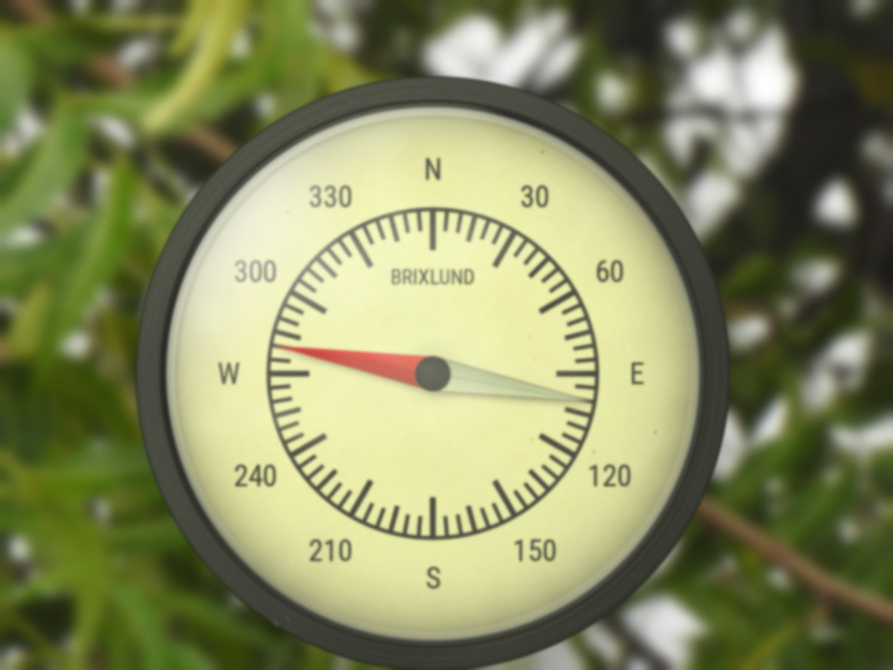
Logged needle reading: 280,°
